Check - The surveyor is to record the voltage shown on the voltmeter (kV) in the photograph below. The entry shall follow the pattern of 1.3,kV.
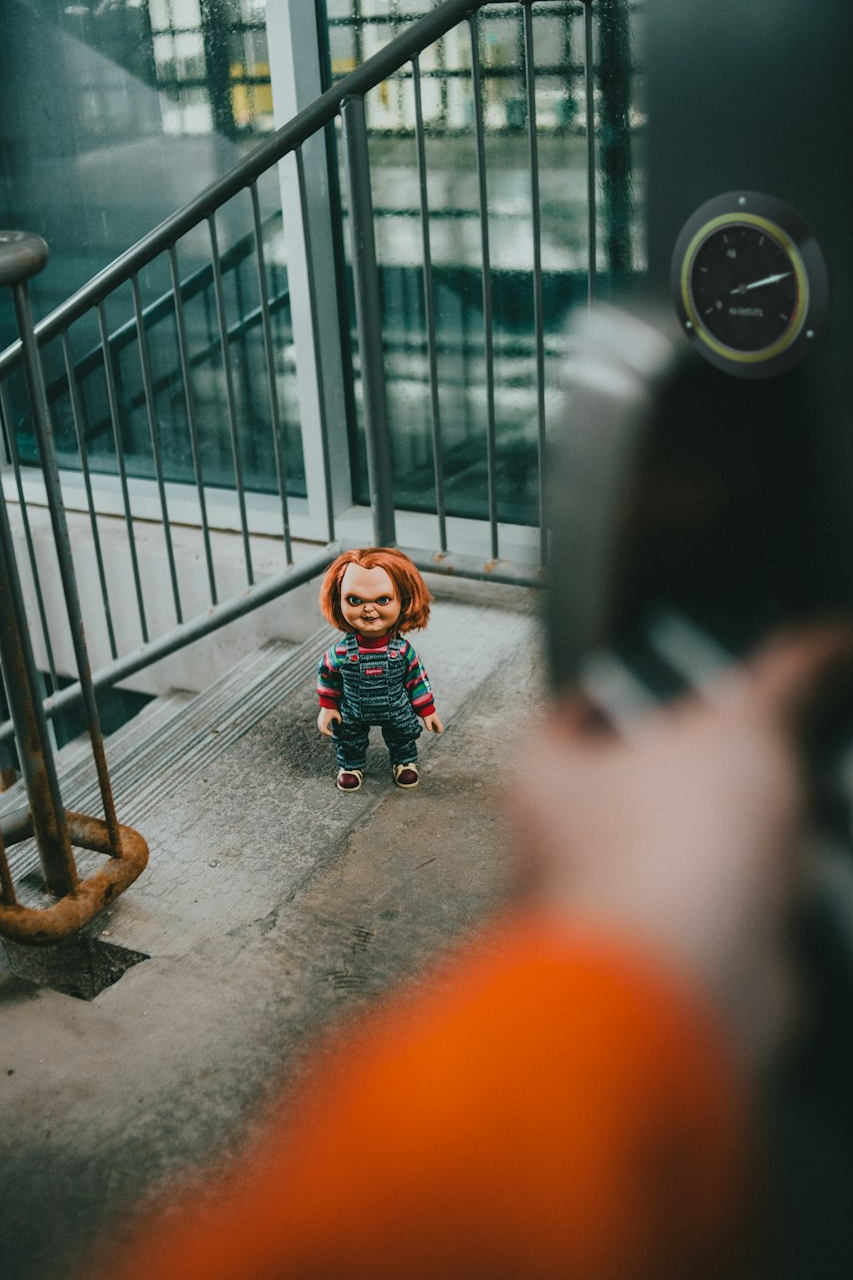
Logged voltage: 80,kV
